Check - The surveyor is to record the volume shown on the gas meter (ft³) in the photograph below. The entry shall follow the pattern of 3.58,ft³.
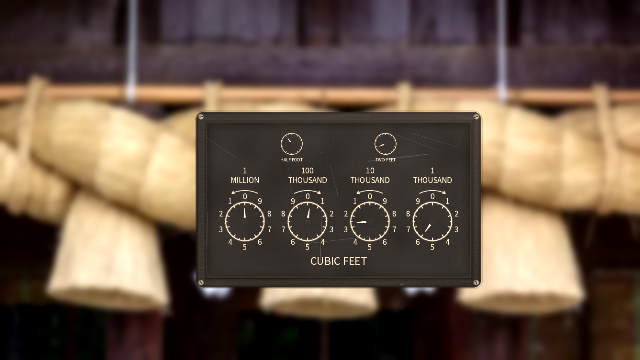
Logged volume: 2600,ft³
